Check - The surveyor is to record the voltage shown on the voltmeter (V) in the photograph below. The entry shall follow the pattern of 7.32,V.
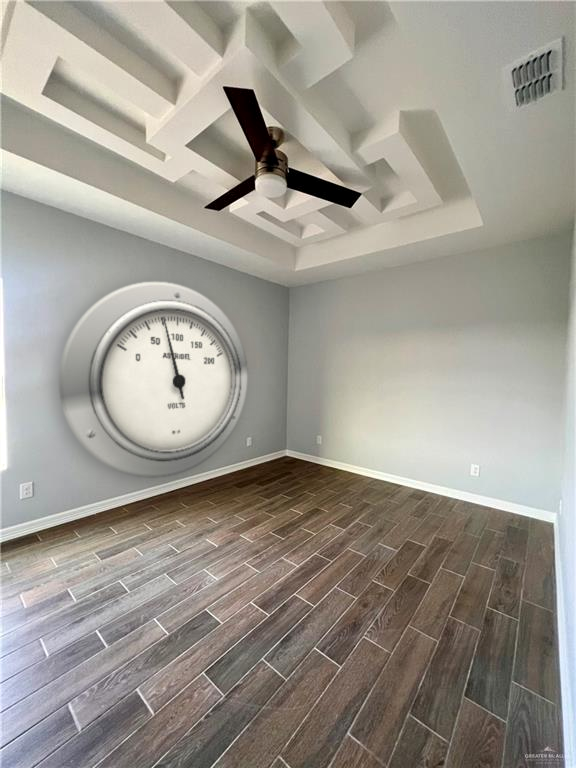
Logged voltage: 75,V
